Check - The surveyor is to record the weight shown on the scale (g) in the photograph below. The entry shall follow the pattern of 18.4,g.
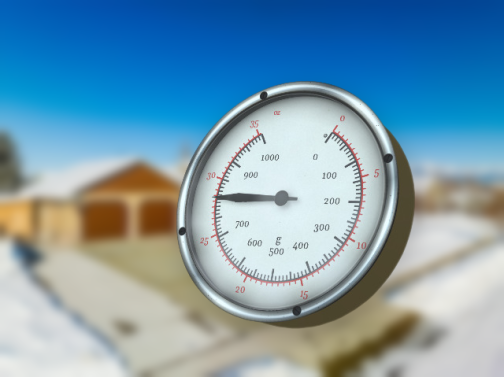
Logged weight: 800,g
